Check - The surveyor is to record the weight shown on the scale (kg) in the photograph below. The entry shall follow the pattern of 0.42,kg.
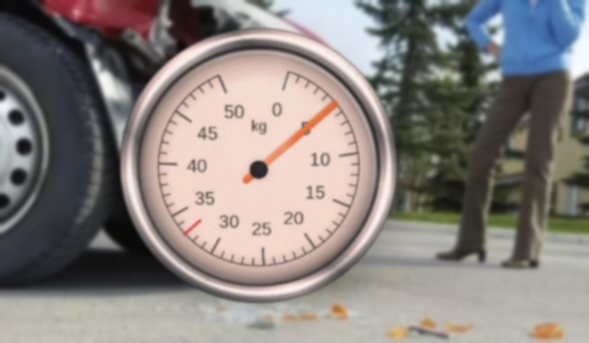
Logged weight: 5,kg
